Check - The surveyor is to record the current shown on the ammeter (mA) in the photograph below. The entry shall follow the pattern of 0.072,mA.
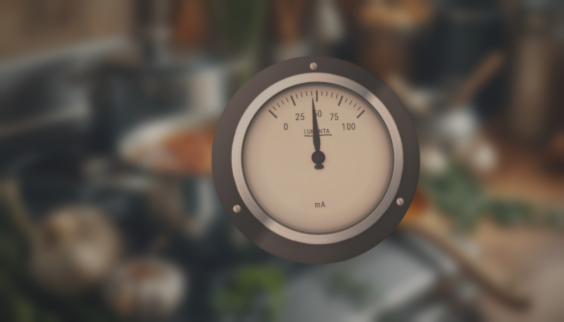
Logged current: 45,mA
